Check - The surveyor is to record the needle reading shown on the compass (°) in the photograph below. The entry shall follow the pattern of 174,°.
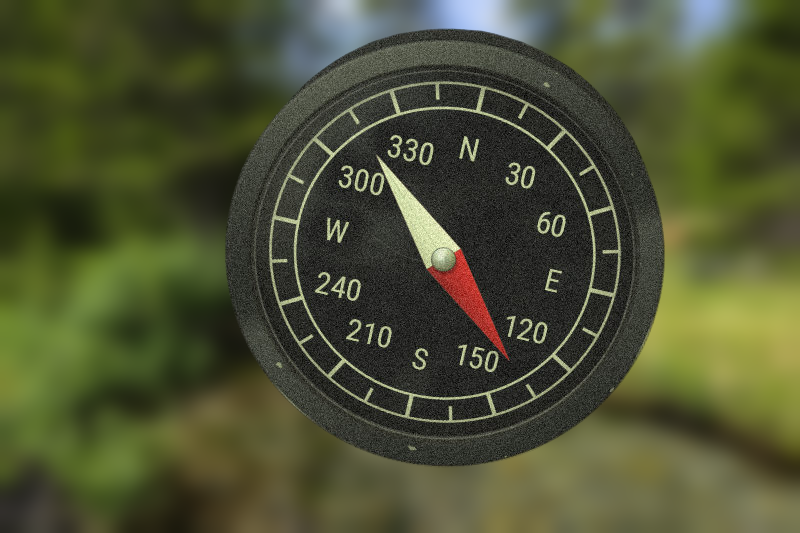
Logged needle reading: 135,°
